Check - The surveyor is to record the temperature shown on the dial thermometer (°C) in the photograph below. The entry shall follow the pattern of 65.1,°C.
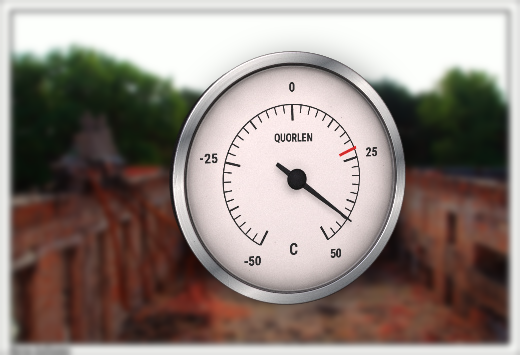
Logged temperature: 42.5,°C
